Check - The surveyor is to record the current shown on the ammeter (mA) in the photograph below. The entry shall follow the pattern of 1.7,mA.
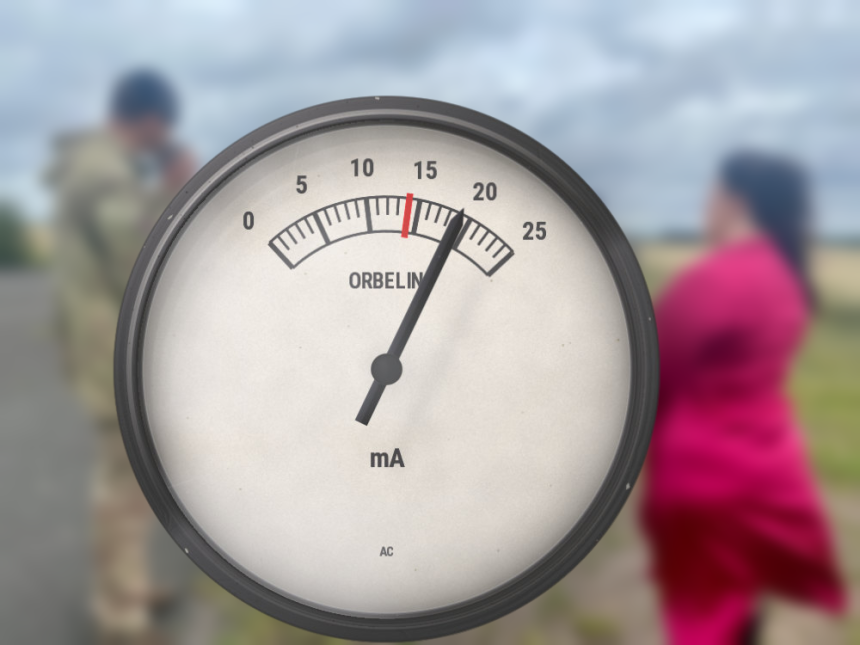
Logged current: 19,mA
